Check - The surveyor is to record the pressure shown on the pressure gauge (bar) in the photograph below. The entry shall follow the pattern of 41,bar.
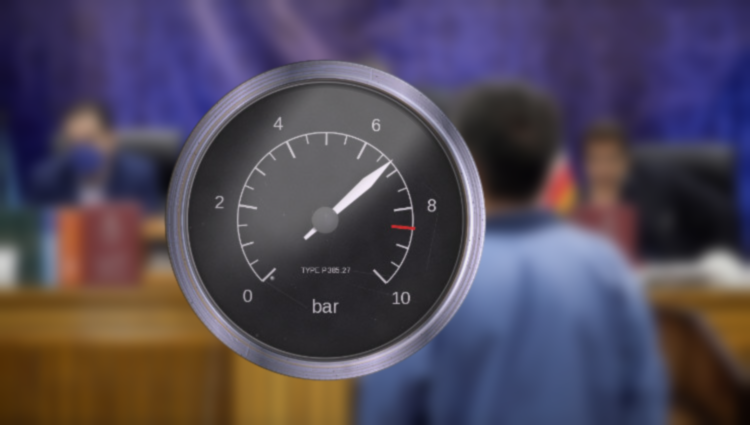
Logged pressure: 6.75,bar
